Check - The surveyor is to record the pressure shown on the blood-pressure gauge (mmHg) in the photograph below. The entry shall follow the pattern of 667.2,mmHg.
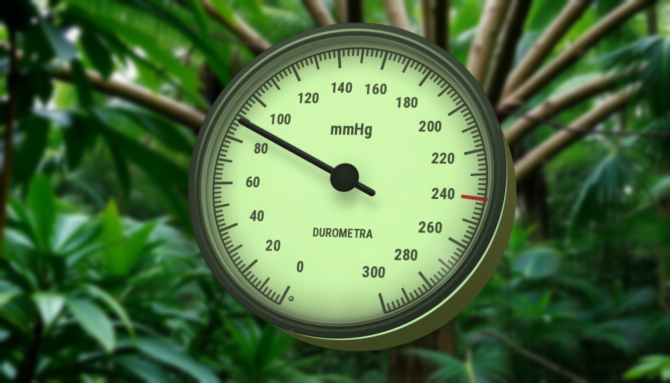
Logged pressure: 88,mmHg
